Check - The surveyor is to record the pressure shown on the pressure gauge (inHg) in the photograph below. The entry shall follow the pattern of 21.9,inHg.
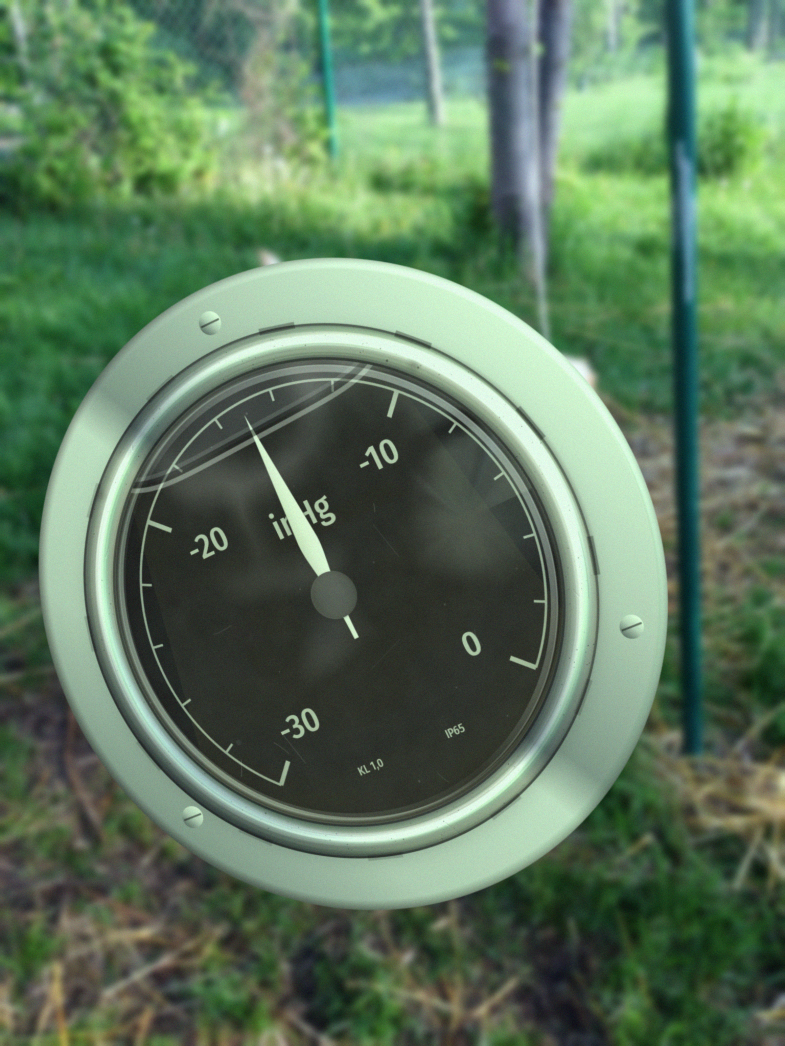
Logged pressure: -15,inHg
